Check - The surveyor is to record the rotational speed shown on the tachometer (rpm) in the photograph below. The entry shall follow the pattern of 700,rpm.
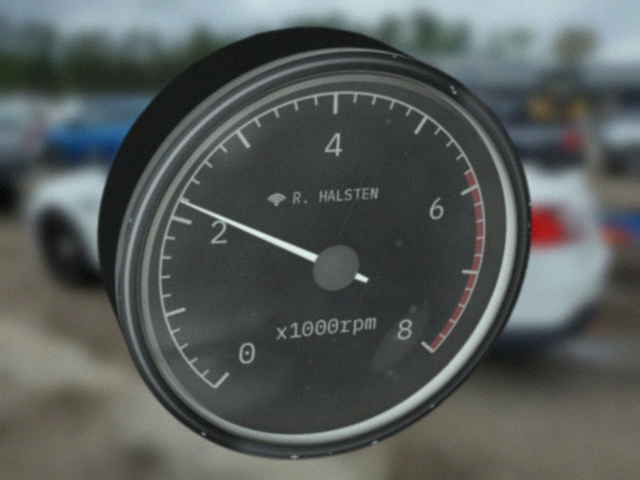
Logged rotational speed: 2200,rpm
